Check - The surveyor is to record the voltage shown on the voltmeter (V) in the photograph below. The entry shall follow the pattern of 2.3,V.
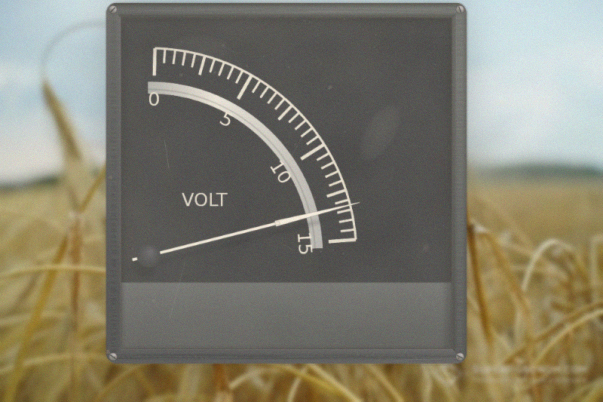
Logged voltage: 13.25,V
